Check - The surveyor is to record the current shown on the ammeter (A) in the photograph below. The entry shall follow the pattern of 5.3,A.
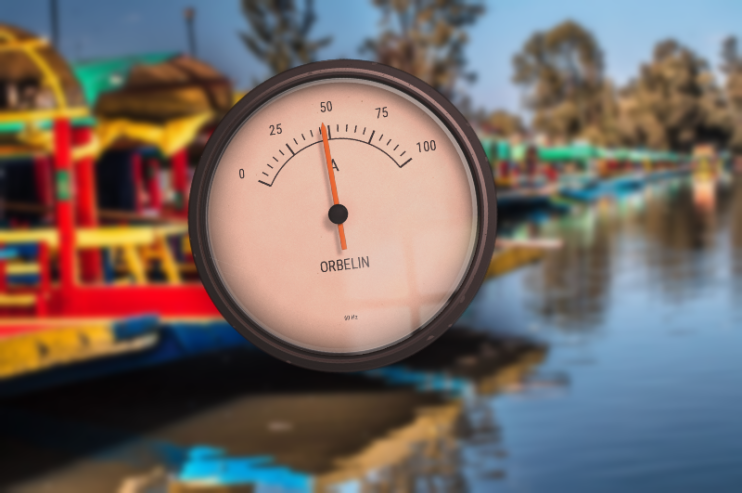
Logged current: 47.5,A
